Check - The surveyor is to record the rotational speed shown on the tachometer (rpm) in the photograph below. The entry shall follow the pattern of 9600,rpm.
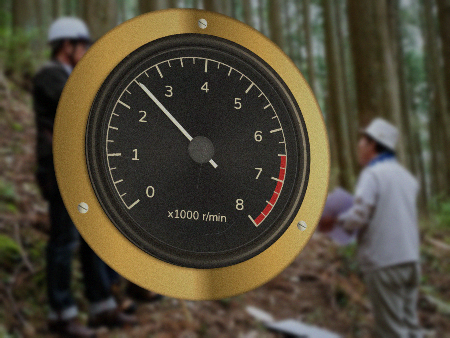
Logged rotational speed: 2500,rpm
